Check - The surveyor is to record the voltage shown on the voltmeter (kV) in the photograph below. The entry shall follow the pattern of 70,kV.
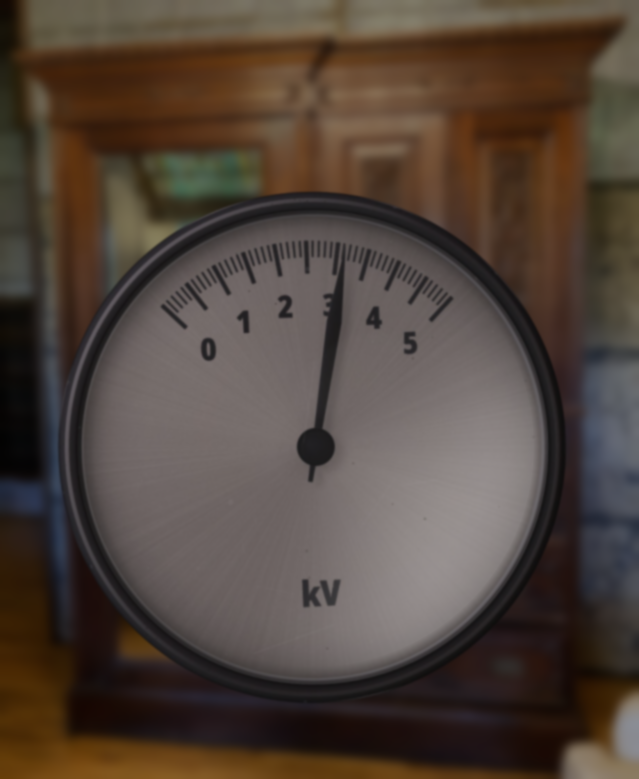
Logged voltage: 3.1,kV
